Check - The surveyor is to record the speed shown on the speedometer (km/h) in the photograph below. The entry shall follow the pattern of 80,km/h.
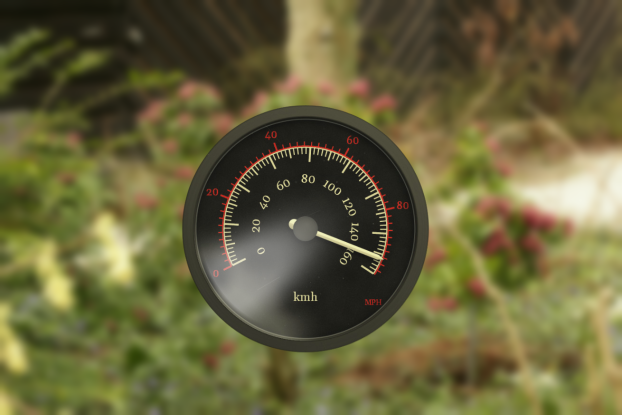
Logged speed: 152,km/h
